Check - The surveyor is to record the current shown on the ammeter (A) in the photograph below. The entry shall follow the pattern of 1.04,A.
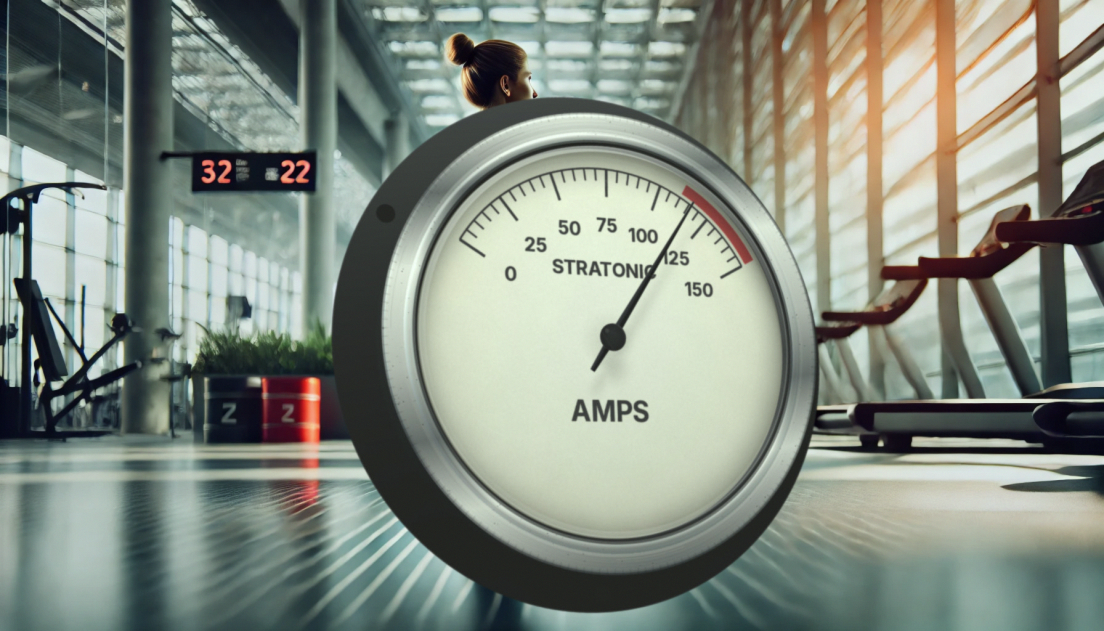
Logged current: 115,A
